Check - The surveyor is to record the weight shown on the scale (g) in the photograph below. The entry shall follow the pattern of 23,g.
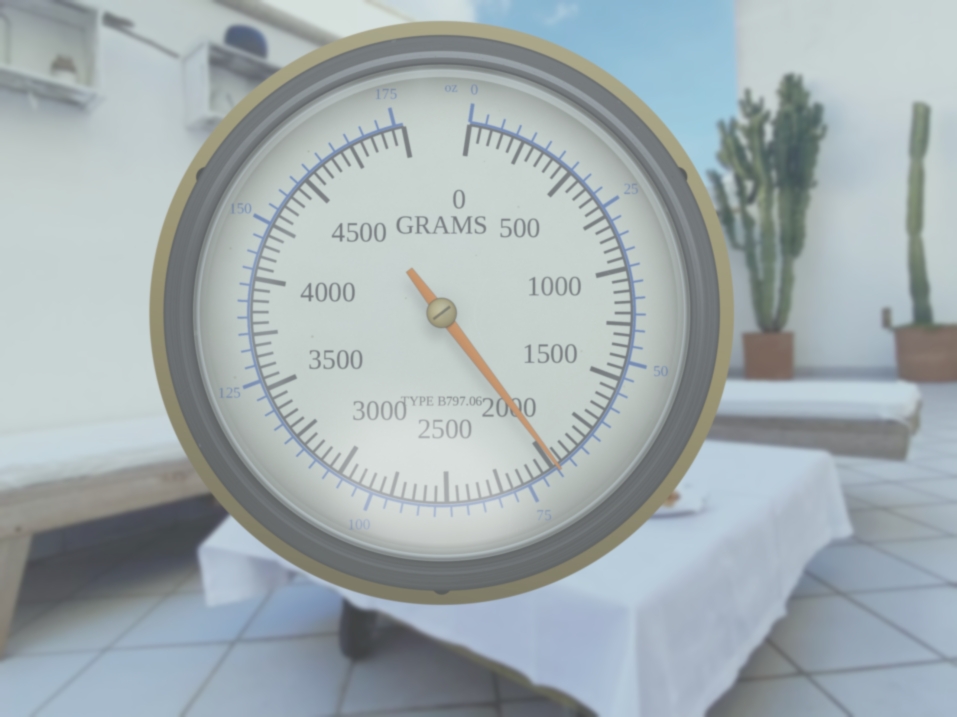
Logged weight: 1975,g
